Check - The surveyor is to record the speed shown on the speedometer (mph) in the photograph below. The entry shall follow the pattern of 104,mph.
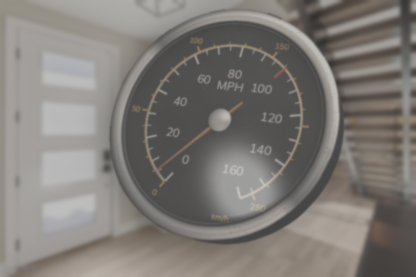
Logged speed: 5,mph
